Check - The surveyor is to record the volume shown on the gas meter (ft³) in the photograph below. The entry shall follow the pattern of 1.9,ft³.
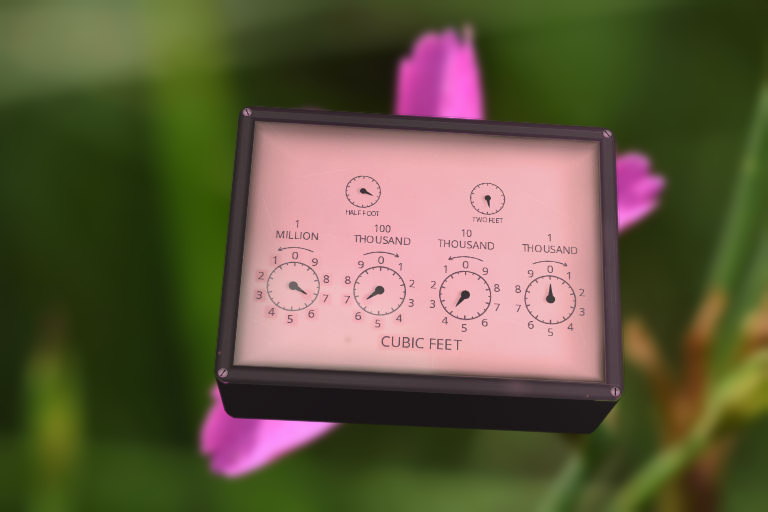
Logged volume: 664000,ft³
